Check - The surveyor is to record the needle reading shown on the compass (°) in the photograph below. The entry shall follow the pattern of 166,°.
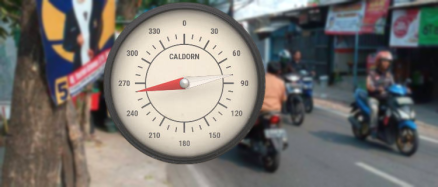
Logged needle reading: 260,°
